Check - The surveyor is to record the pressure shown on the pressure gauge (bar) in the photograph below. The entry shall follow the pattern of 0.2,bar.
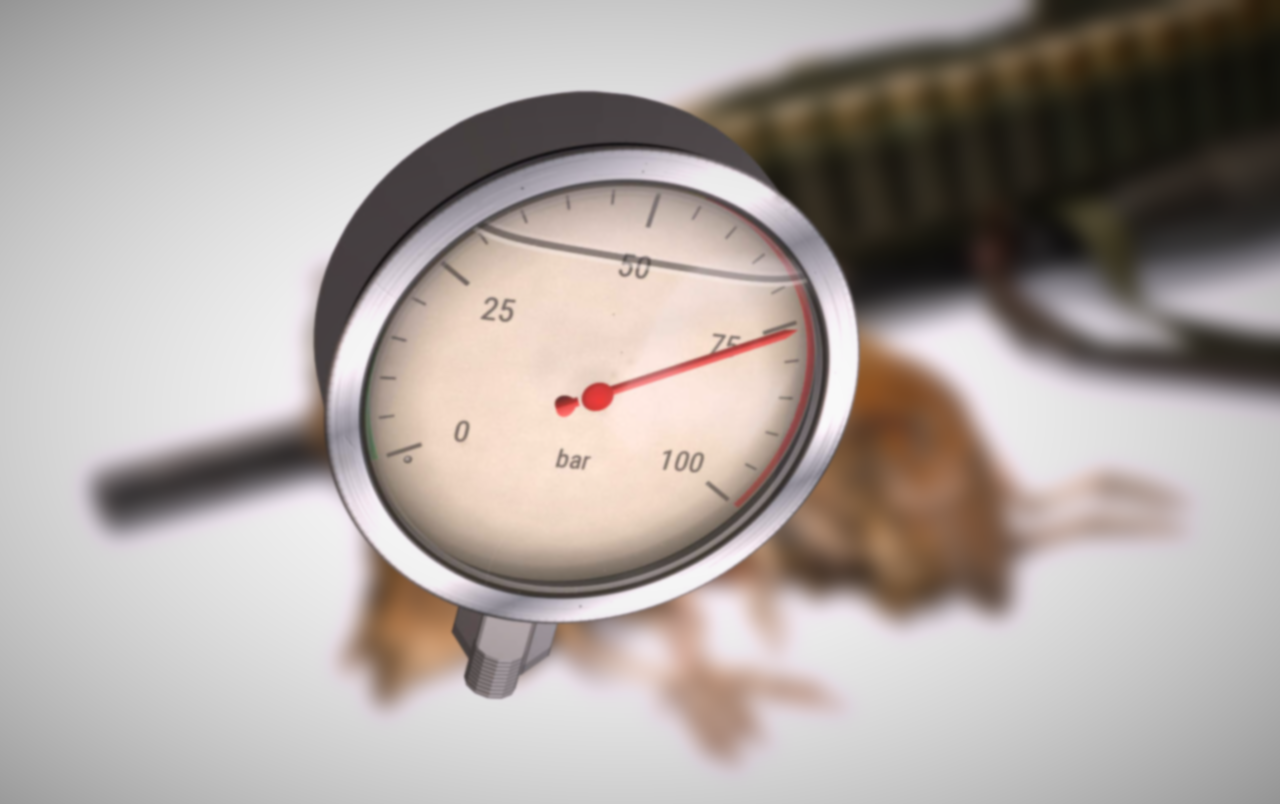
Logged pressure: 75,bar
